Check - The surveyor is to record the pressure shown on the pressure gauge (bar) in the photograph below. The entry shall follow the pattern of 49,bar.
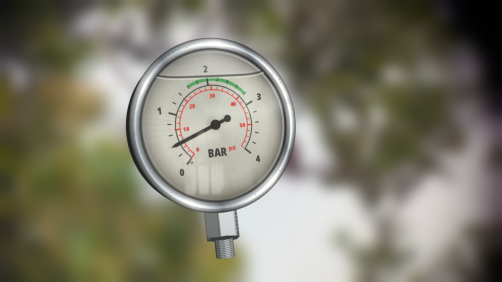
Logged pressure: 0.4,bar
